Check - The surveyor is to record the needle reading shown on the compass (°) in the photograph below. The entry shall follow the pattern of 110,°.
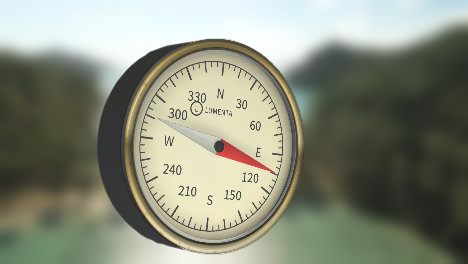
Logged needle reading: 105,°
